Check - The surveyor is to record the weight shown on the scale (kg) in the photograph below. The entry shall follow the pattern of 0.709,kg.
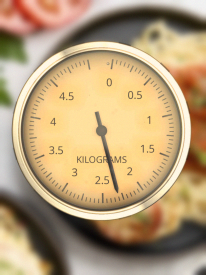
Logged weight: 2.3,kg
